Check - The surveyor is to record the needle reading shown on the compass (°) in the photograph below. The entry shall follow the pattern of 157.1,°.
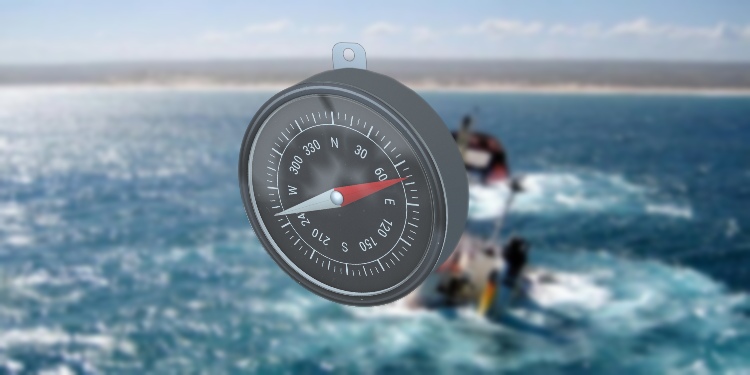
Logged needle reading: 70,°
